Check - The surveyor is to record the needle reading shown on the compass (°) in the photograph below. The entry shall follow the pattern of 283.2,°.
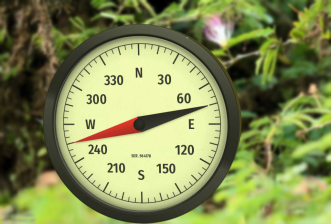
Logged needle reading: 255,°
